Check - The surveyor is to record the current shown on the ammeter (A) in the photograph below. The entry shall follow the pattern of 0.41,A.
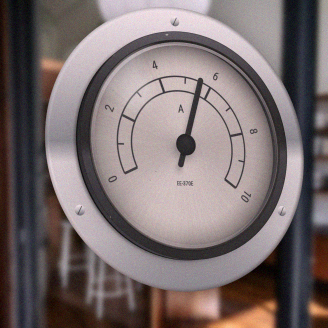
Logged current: 5.5,A
